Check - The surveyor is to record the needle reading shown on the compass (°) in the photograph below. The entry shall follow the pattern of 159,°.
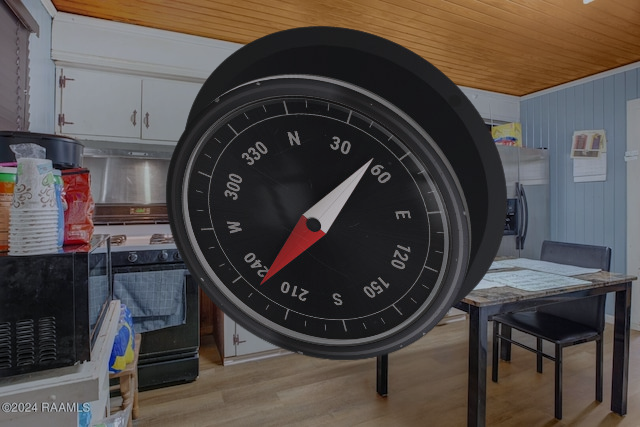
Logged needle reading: 230,°
